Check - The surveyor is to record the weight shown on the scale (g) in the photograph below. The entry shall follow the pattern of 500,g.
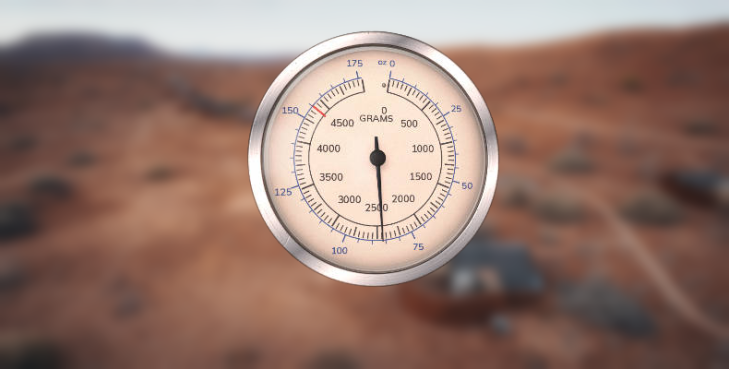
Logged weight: 2450,g
